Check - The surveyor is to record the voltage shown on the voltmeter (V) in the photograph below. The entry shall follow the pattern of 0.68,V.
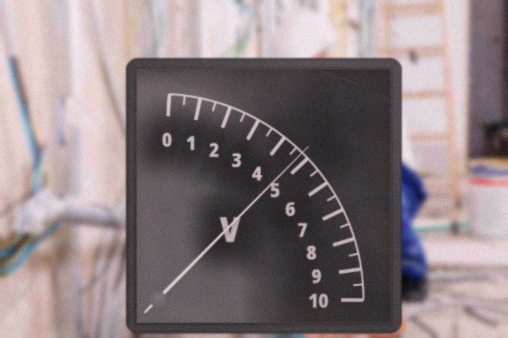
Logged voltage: 4.75,V
